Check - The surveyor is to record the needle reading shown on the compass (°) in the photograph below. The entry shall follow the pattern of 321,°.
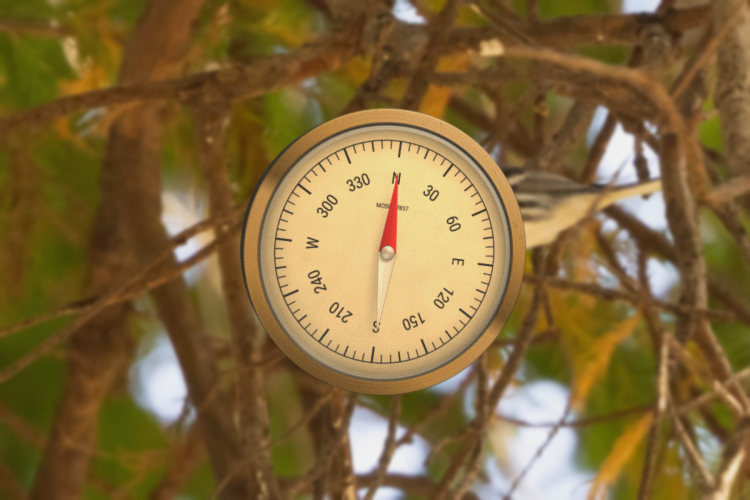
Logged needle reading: 0,°
